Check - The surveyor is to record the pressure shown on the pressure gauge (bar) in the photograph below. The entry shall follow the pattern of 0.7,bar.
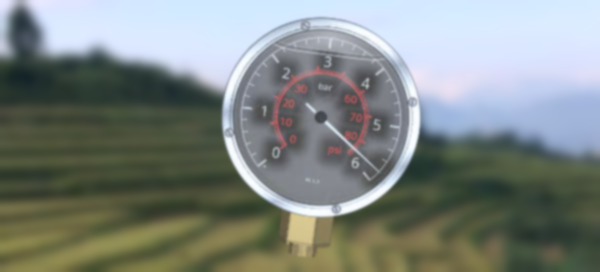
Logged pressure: 5.8,bar
